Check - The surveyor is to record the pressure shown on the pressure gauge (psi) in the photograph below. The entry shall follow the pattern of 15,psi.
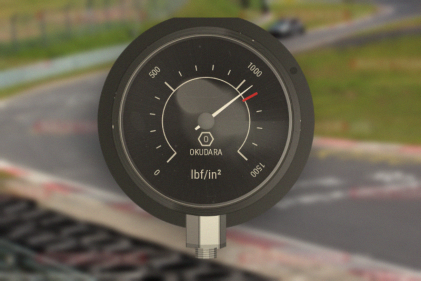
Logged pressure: 1050,psi
